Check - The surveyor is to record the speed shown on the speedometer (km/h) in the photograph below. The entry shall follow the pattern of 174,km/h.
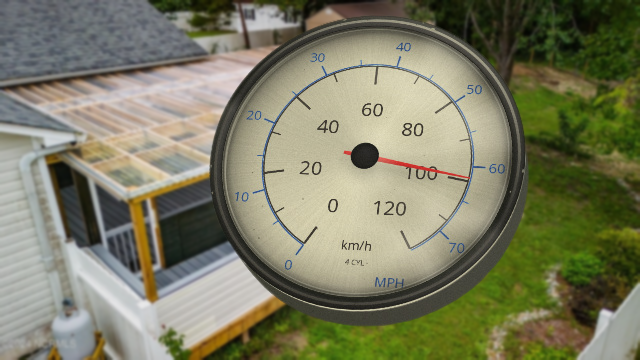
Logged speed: 100,km/h
